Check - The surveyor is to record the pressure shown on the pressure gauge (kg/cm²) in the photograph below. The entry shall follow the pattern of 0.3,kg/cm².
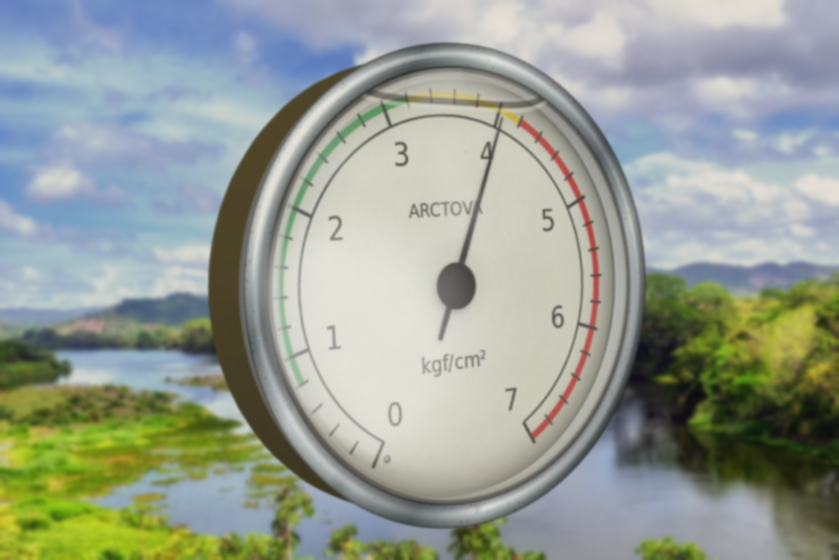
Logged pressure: 4,kg/cm²
